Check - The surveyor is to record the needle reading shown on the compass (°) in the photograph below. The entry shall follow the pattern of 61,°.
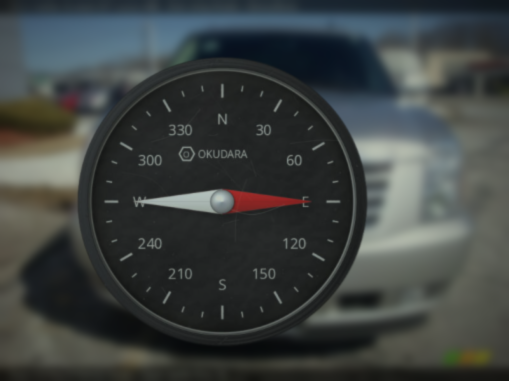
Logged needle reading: 90,°
